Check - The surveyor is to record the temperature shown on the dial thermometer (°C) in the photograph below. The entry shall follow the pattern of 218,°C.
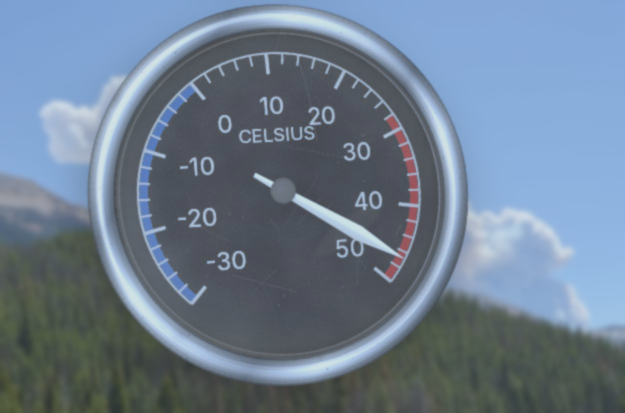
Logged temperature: 47,°C
